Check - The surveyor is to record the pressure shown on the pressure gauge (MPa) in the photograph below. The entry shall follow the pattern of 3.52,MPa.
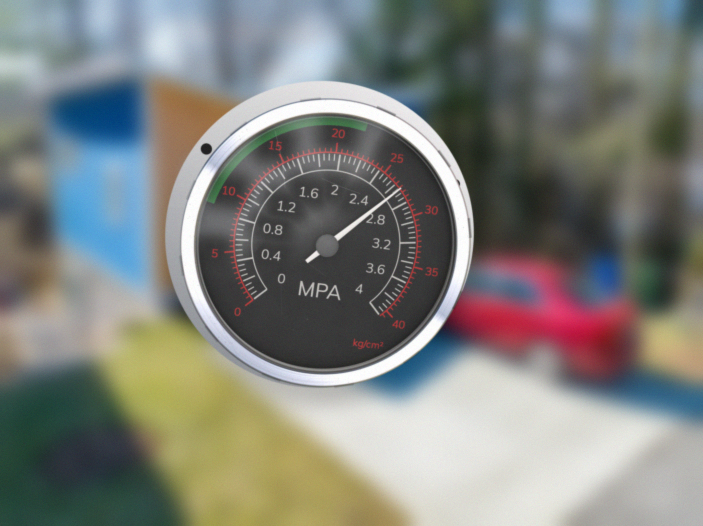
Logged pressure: 2.65,MPa
